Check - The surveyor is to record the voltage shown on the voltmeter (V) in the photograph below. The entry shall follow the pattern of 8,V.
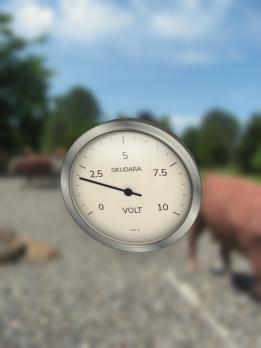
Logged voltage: 2,V
